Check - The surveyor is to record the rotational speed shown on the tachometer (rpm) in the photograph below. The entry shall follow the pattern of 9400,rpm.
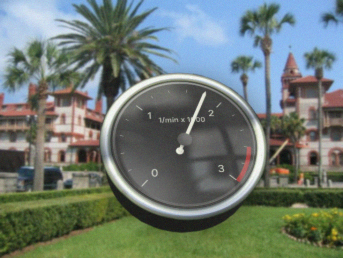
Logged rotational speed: 1800,rpm
